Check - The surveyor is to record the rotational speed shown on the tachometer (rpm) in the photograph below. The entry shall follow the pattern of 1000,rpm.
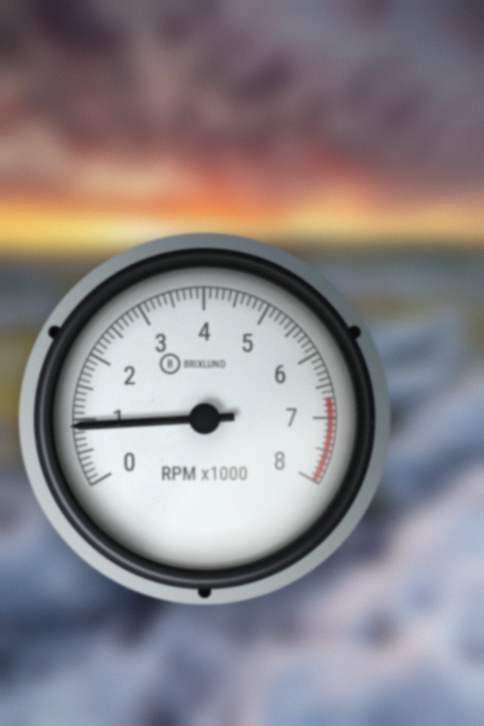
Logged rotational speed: 900,rpm
